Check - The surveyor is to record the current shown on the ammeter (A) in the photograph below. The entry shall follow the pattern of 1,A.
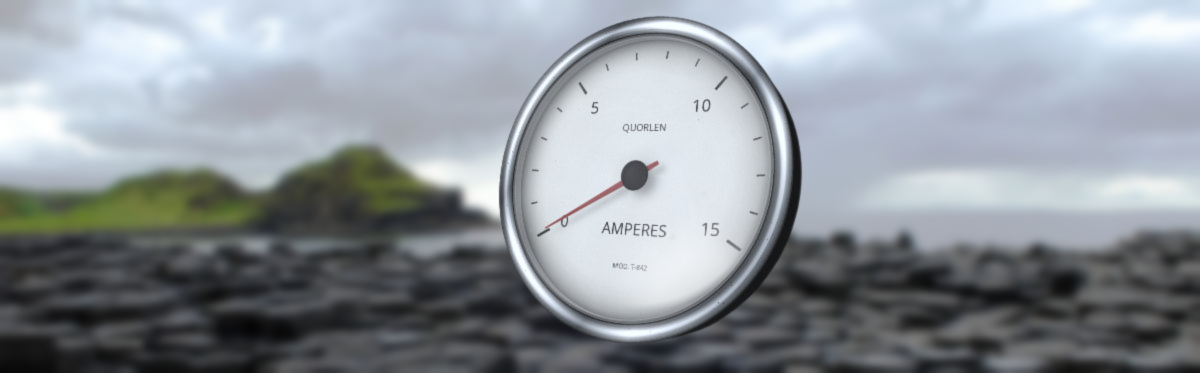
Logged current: 0,A
